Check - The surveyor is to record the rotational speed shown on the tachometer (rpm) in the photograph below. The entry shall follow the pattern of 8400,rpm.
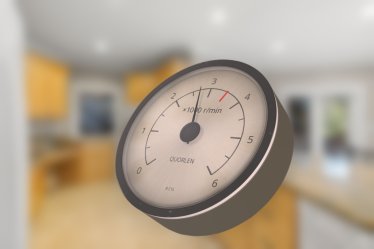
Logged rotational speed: 2750,rpm
